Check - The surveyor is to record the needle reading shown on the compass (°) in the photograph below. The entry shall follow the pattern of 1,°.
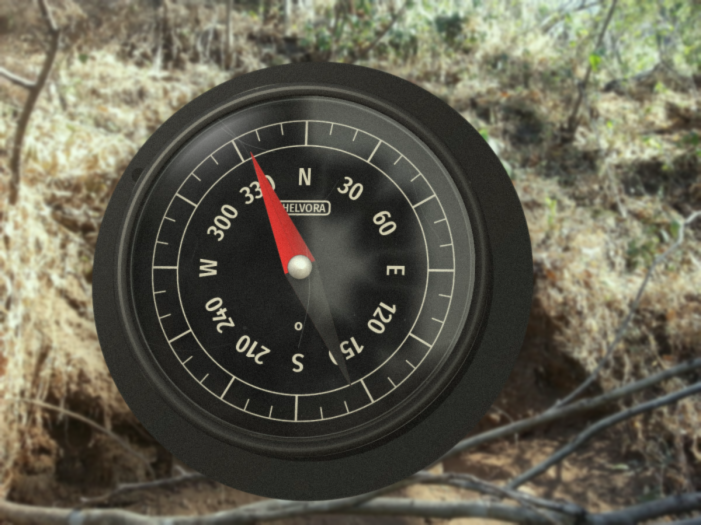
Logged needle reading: 335,°
